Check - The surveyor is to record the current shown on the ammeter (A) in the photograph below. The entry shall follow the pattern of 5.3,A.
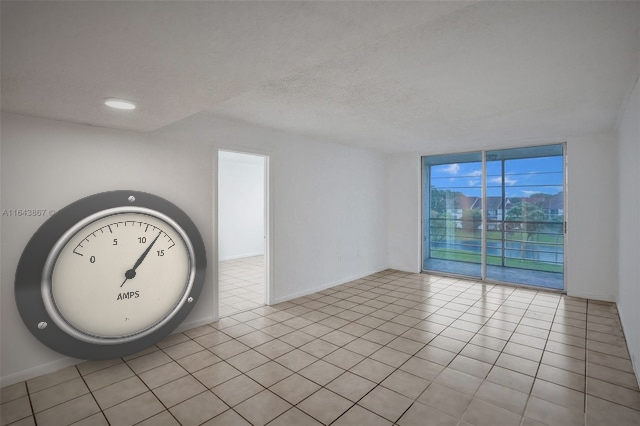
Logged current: 12,A
